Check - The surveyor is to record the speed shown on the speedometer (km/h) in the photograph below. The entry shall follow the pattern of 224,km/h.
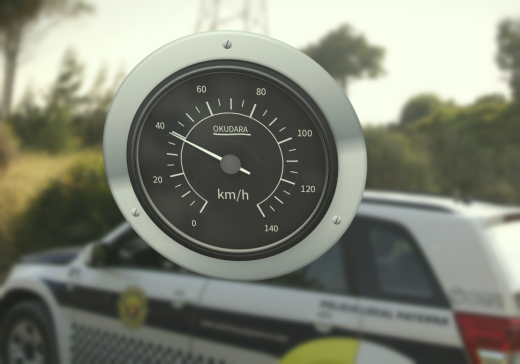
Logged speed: 40,km/h
